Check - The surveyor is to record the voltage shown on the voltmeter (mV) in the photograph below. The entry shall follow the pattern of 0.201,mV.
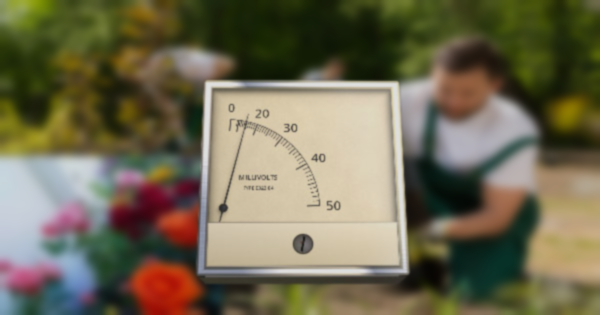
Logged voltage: 15,mV
